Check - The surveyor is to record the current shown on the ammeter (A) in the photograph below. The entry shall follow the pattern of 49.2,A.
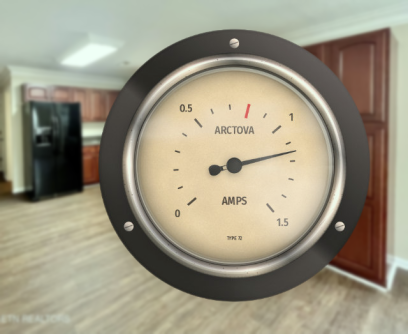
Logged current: 1.15,A
